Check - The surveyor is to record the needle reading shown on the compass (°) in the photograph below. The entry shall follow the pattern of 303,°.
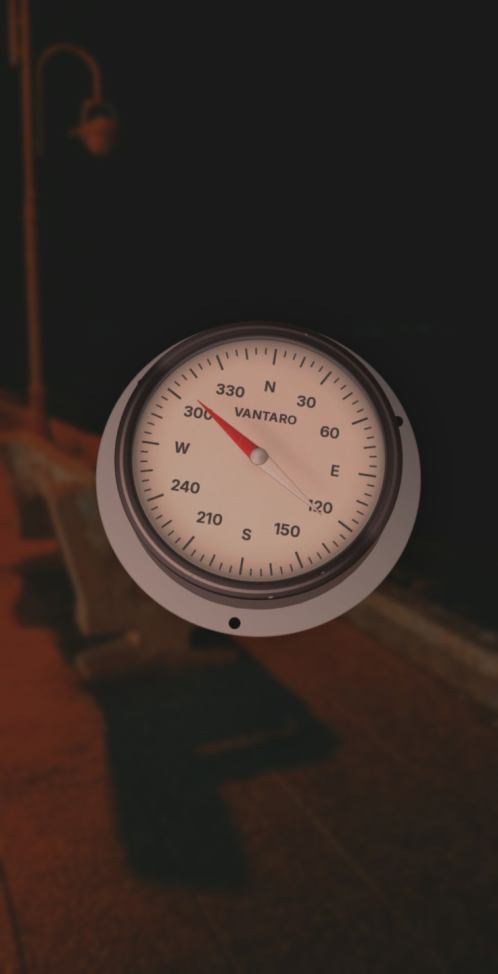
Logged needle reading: 305,°
